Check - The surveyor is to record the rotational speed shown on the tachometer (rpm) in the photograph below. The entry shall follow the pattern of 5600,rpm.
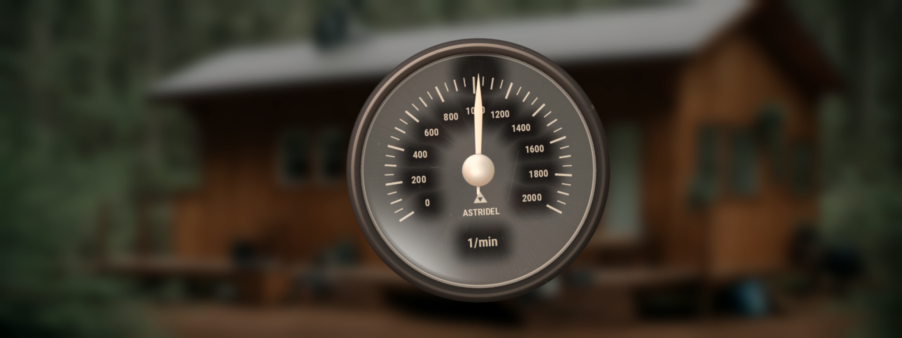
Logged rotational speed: 1025,rpm
